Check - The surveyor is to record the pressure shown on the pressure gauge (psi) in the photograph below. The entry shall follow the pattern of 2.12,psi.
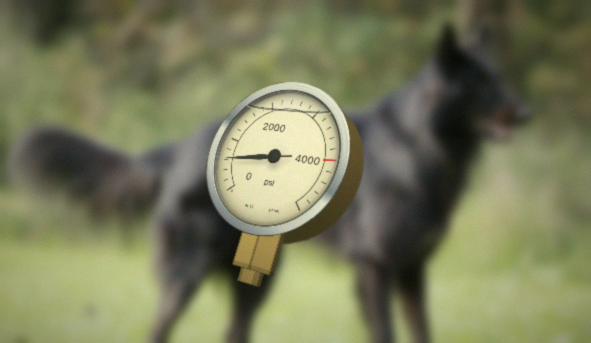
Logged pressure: 600,psi
